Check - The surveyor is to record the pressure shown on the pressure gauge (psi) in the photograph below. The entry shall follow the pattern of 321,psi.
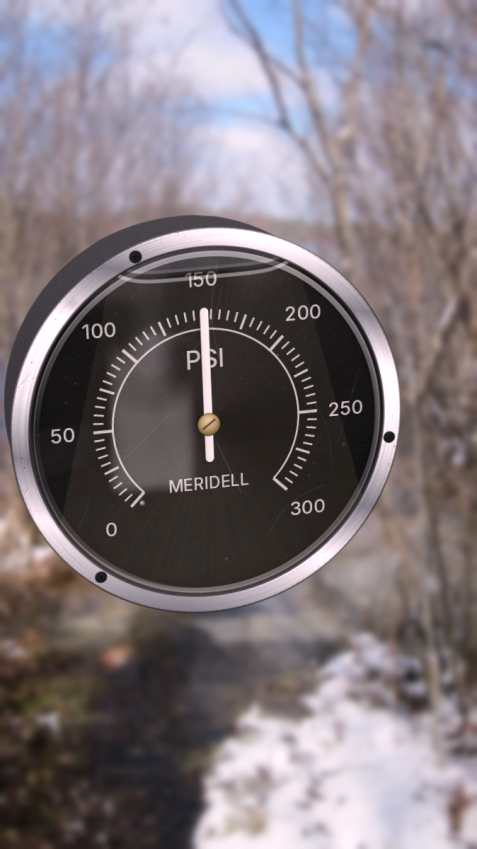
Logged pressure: 150,psi
